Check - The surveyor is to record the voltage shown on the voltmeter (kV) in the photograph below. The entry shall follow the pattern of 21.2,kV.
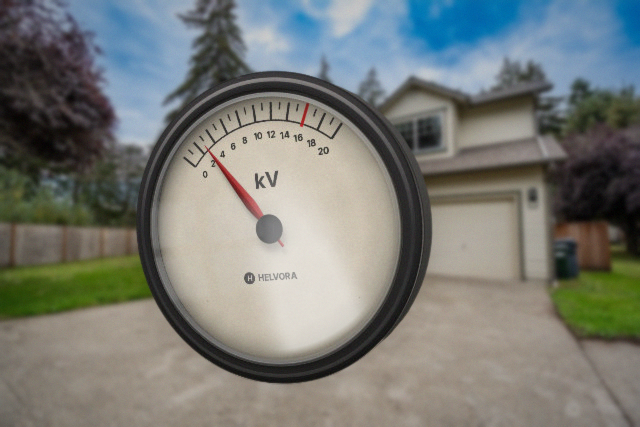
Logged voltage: 3,kV
